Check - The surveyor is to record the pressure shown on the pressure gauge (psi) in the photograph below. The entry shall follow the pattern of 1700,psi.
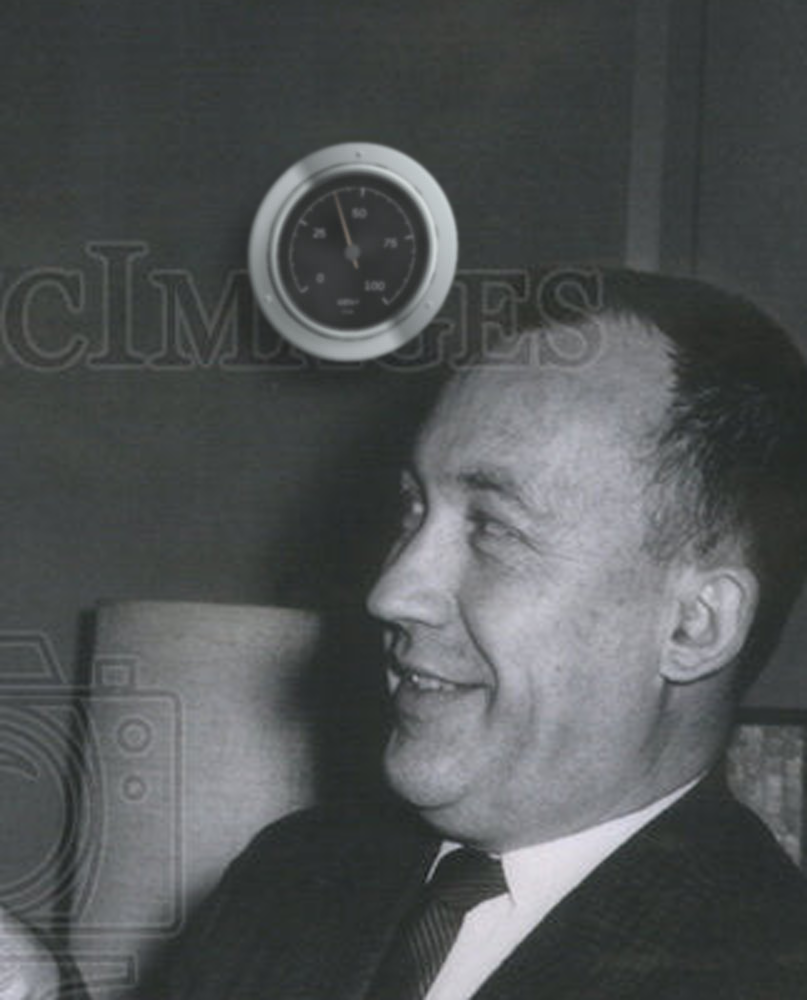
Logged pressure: 40,psi
